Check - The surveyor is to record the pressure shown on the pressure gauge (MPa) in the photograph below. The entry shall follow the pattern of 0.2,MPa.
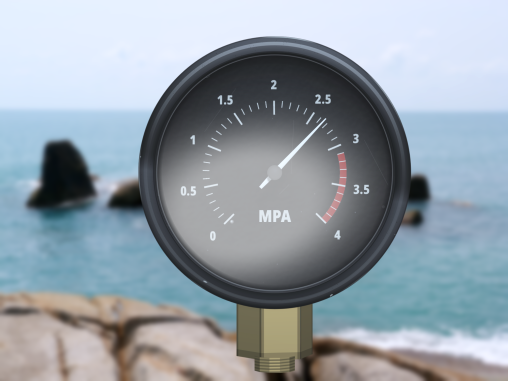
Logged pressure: 2.65,MPa
